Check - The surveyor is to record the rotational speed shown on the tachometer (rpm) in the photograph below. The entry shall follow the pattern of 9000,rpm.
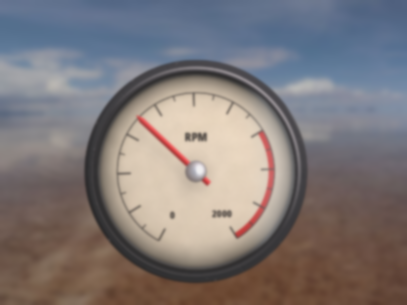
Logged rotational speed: 700,rpm
